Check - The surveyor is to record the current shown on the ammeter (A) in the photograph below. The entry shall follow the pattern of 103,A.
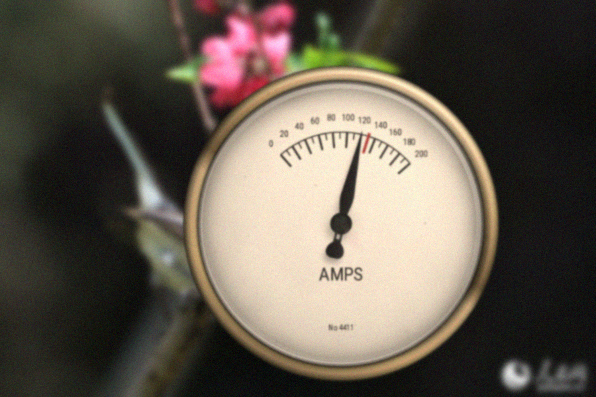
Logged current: 120,A
